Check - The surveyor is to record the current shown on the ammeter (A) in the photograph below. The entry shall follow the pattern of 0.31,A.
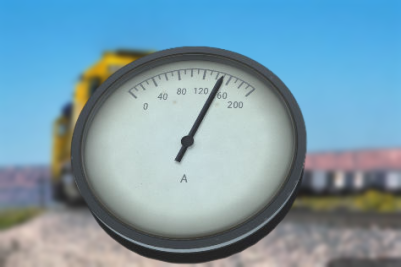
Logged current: 150,A
